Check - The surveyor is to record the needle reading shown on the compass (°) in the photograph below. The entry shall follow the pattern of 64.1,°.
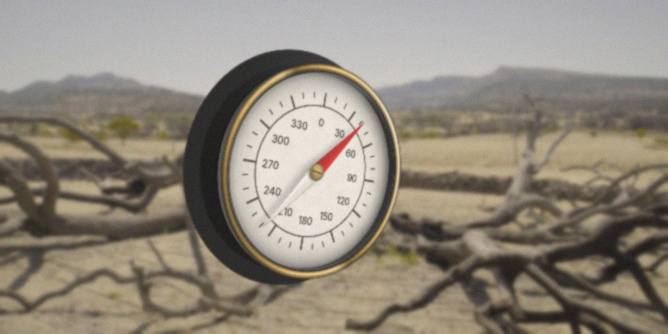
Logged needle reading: 40,°
